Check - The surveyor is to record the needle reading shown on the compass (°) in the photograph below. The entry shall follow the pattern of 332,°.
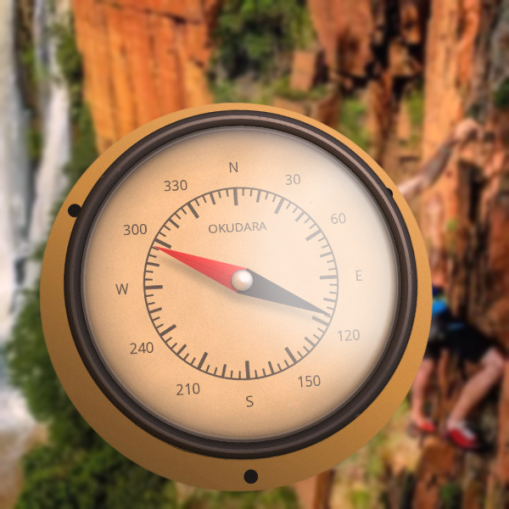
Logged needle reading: 295,°
